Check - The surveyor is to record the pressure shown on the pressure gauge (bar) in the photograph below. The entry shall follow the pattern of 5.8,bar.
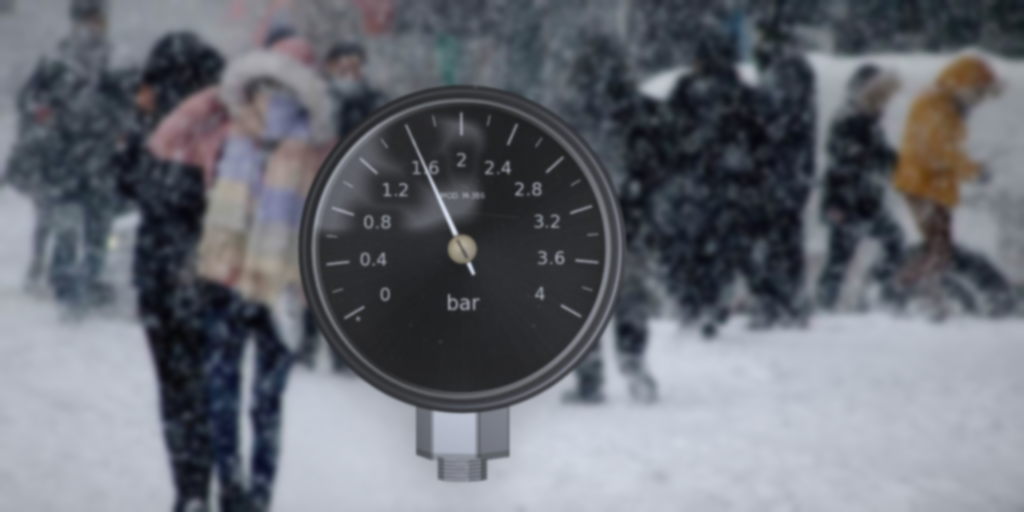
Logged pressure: 1.6,bar
